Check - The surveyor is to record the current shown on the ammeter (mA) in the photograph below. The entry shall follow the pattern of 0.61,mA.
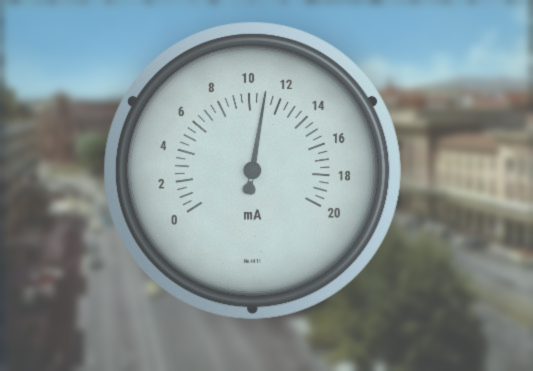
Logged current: 11,mA
